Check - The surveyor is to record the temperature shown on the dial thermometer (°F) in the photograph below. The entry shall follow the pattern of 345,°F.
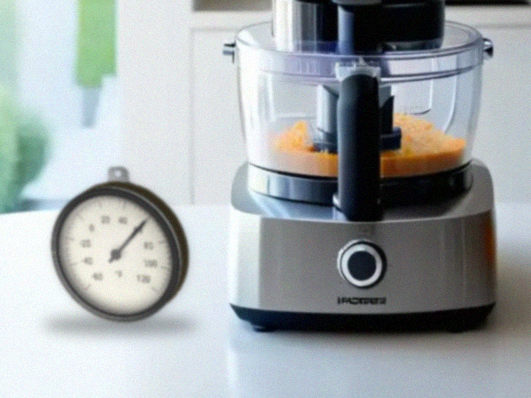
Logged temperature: 60,°F
